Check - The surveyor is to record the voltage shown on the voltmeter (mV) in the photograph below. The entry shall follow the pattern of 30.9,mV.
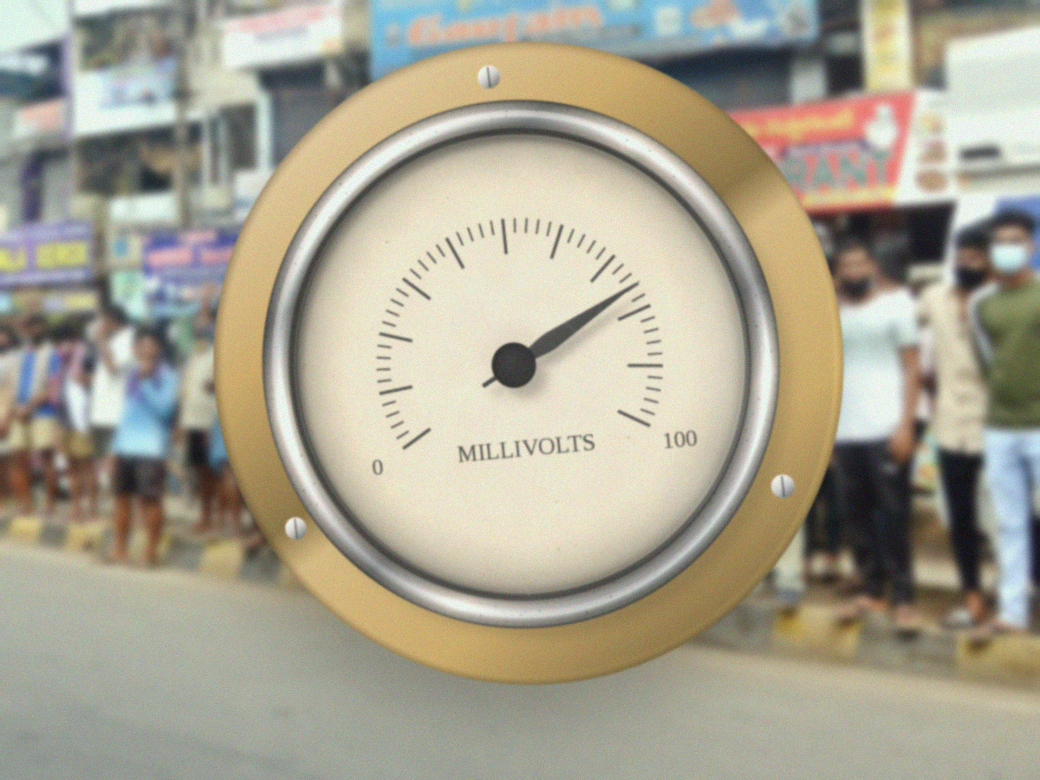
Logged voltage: 76,mV
